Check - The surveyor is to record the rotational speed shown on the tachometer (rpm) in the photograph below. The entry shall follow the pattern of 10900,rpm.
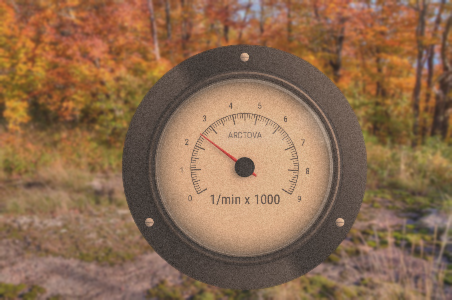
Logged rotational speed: 2500,rpm
